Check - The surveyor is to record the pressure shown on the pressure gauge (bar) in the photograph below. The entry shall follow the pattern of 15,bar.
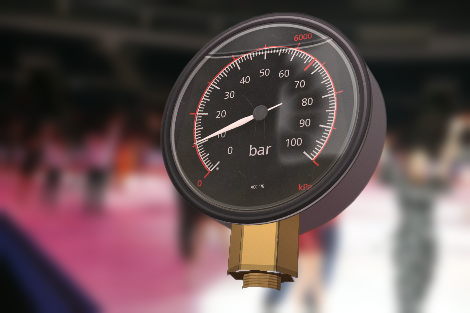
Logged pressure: 10,bar
